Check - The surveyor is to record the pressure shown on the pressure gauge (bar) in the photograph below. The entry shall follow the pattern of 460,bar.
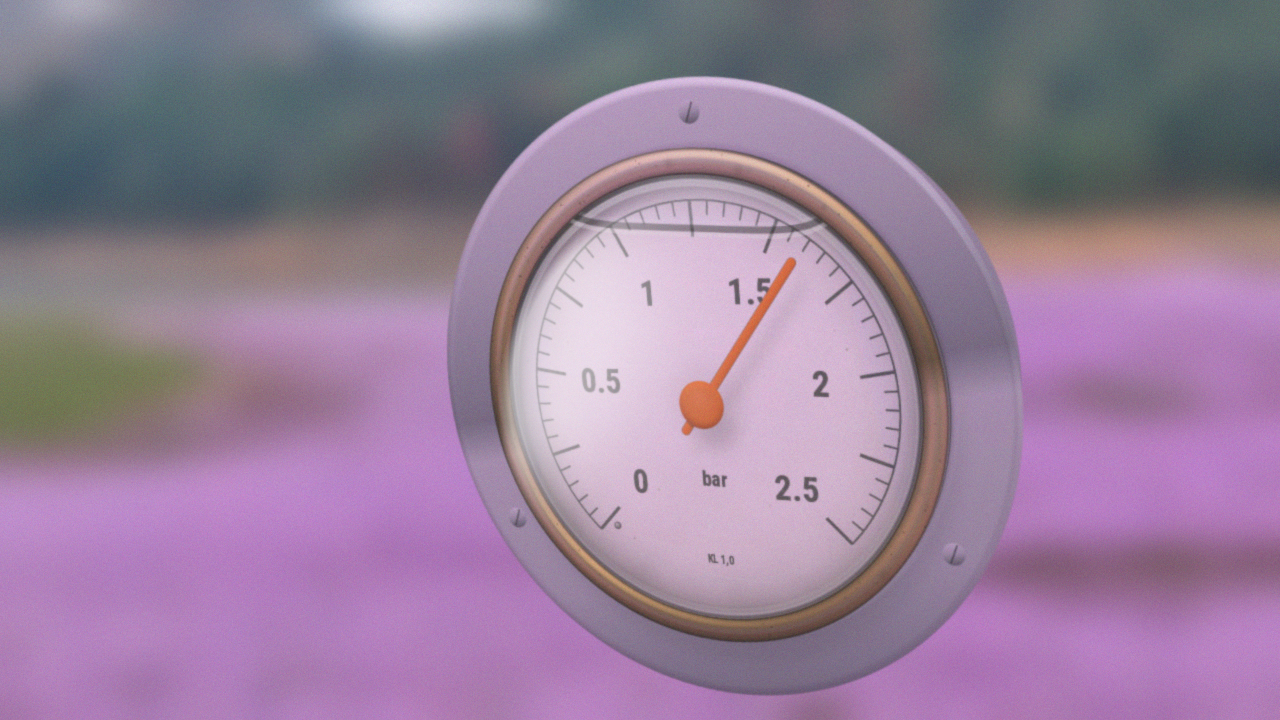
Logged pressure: 1.6,bar
